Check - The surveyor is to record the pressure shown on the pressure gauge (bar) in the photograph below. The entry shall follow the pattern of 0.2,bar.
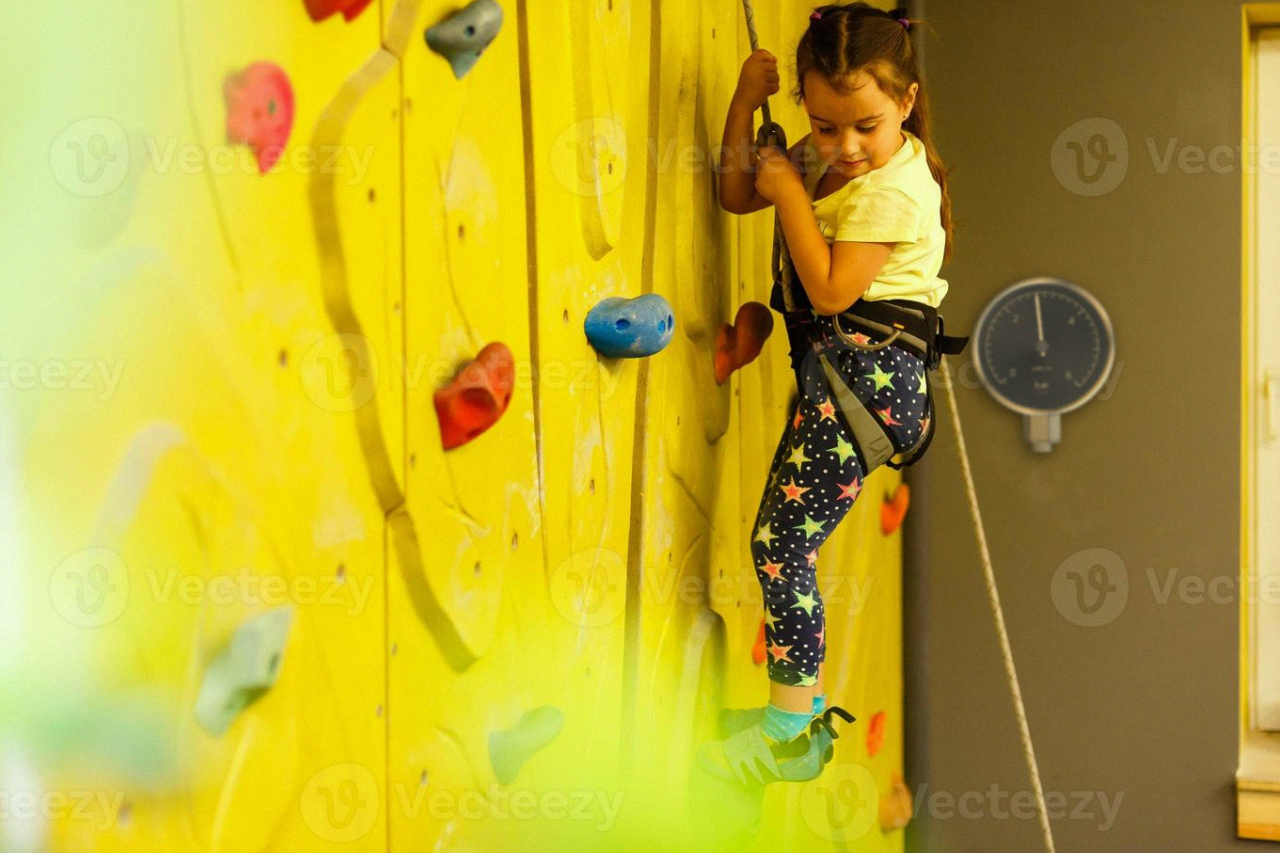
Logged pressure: 2.8,bar
